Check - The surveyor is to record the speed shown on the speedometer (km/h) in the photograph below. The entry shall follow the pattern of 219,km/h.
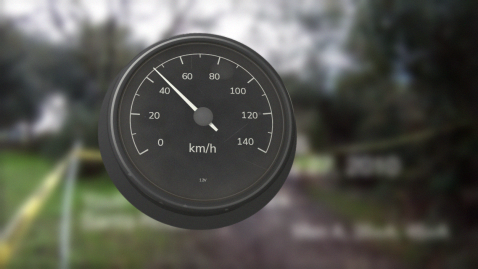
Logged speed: 45,km/h
